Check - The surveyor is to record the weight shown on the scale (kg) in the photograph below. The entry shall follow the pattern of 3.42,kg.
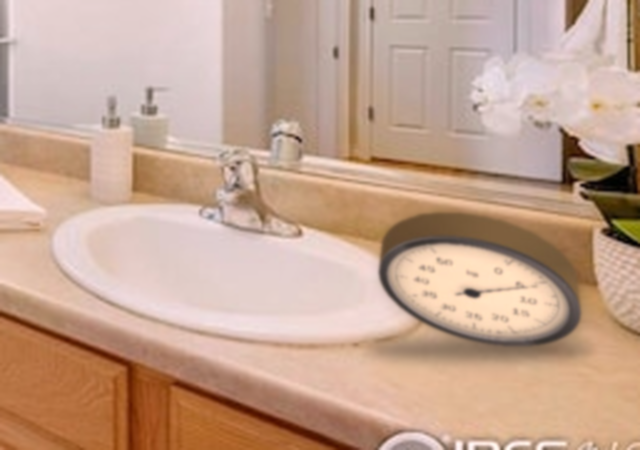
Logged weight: 5,kg
